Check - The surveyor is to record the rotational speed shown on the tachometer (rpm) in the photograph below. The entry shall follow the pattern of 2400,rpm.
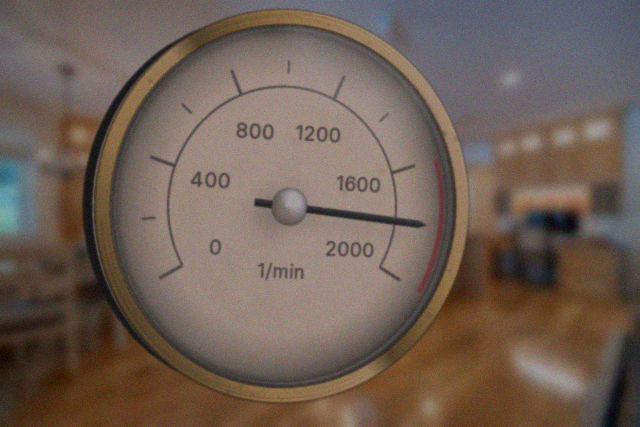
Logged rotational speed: 1800,rpm
